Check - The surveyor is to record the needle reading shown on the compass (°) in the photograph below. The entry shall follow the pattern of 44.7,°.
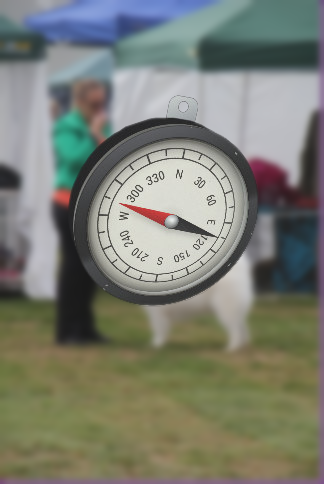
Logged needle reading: 285,°
